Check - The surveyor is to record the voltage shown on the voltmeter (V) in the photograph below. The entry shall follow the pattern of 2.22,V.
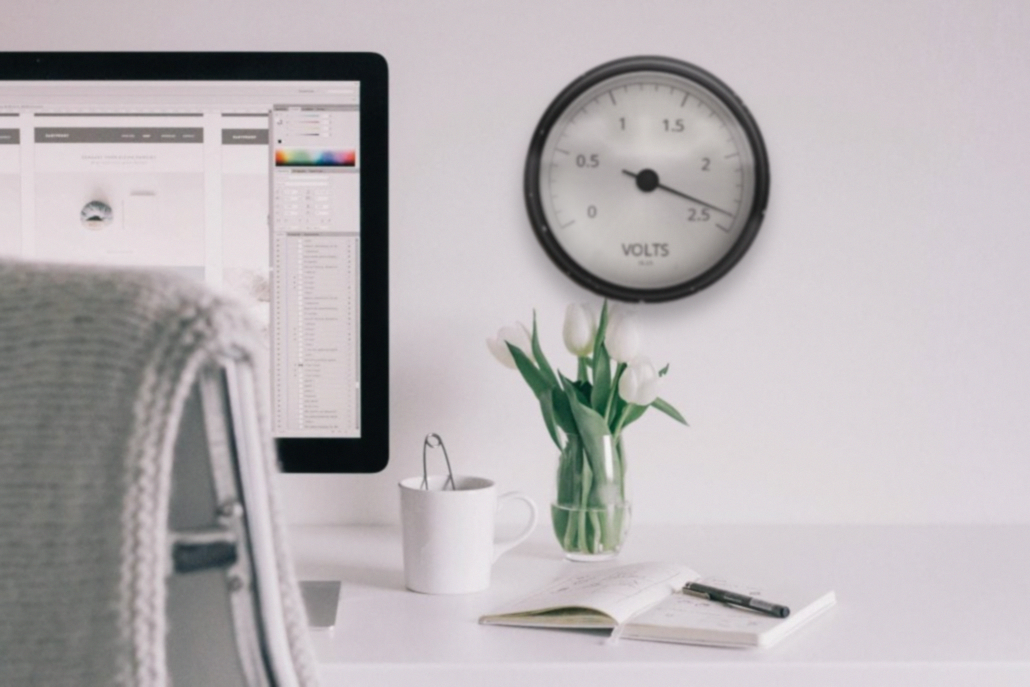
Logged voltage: 2.4,V
